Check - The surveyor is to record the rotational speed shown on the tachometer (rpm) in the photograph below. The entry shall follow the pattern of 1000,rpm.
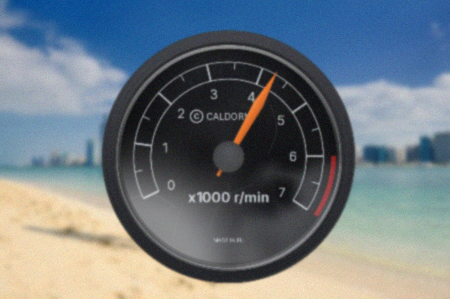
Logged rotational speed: 4250,rpm
